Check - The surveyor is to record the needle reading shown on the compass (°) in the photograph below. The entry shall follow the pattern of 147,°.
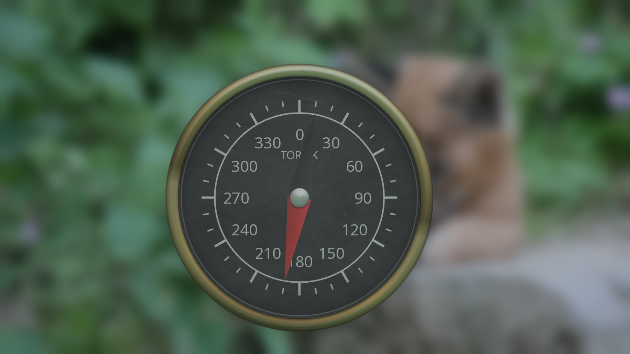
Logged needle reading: 190,°
